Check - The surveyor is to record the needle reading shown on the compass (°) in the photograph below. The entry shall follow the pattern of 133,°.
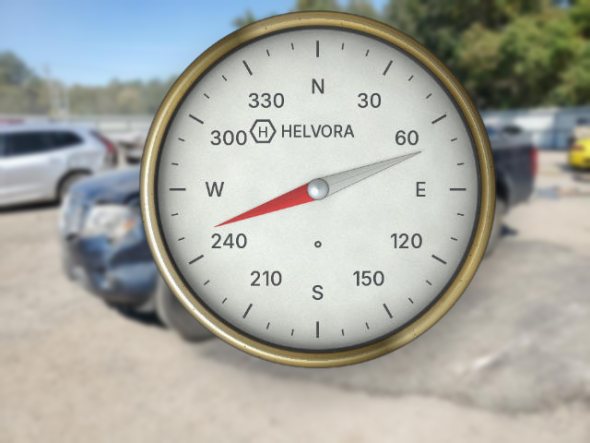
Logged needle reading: 250,°
